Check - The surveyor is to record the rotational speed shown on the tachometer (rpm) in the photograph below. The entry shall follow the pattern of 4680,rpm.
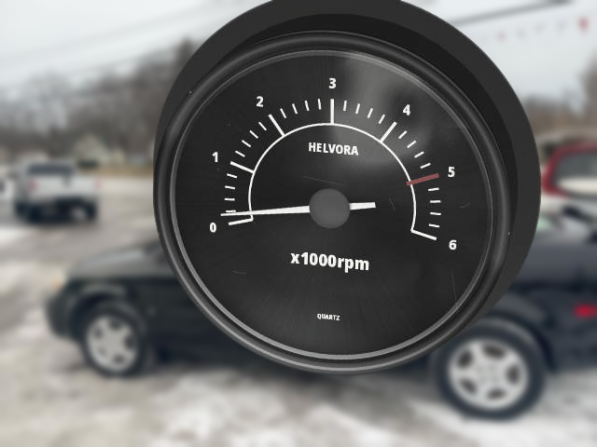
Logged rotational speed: 200,rpm
